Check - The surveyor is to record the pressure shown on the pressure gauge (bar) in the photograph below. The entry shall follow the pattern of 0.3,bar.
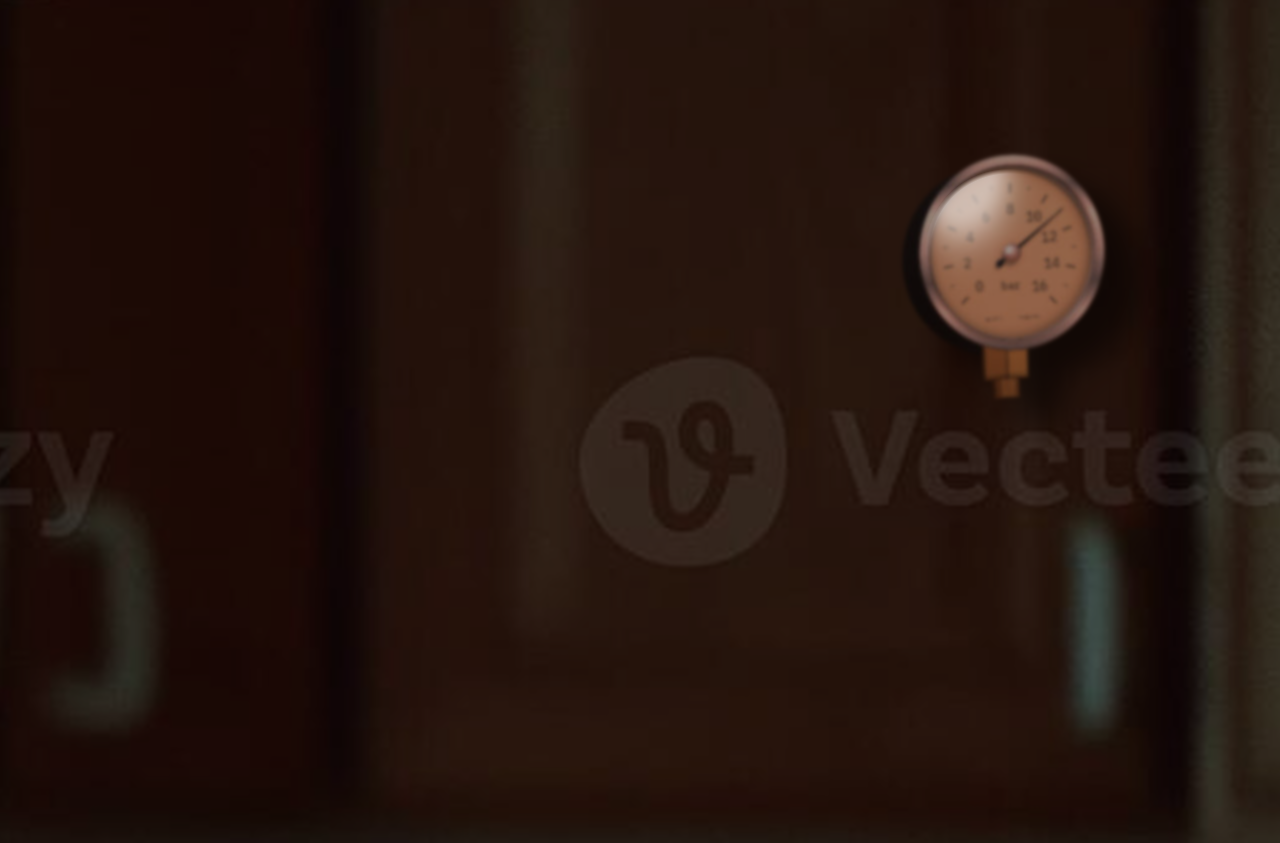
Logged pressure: 11,bar
